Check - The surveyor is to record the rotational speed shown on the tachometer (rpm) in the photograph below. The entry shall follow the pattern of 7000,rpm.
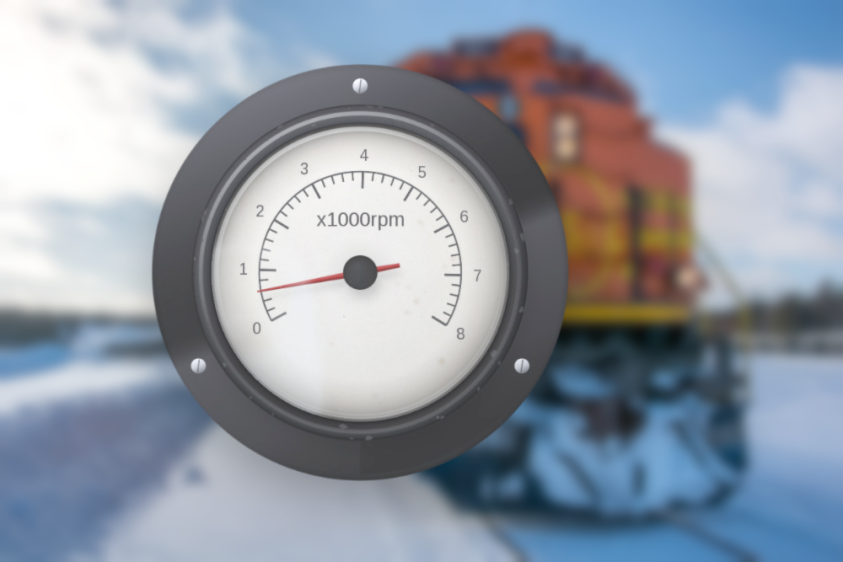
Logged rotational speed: 600,rpm
